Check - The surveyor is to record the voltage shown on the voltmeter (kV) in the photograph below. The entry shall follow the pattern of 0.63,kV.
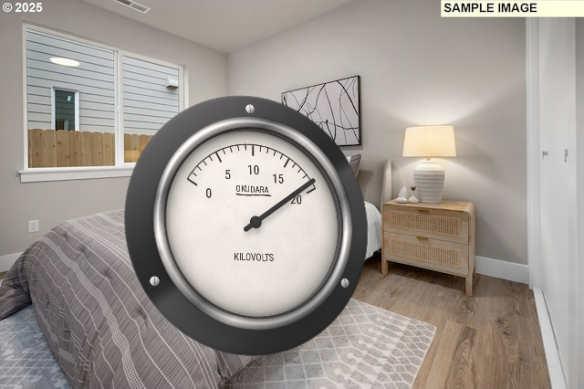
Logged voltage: 19,kV
